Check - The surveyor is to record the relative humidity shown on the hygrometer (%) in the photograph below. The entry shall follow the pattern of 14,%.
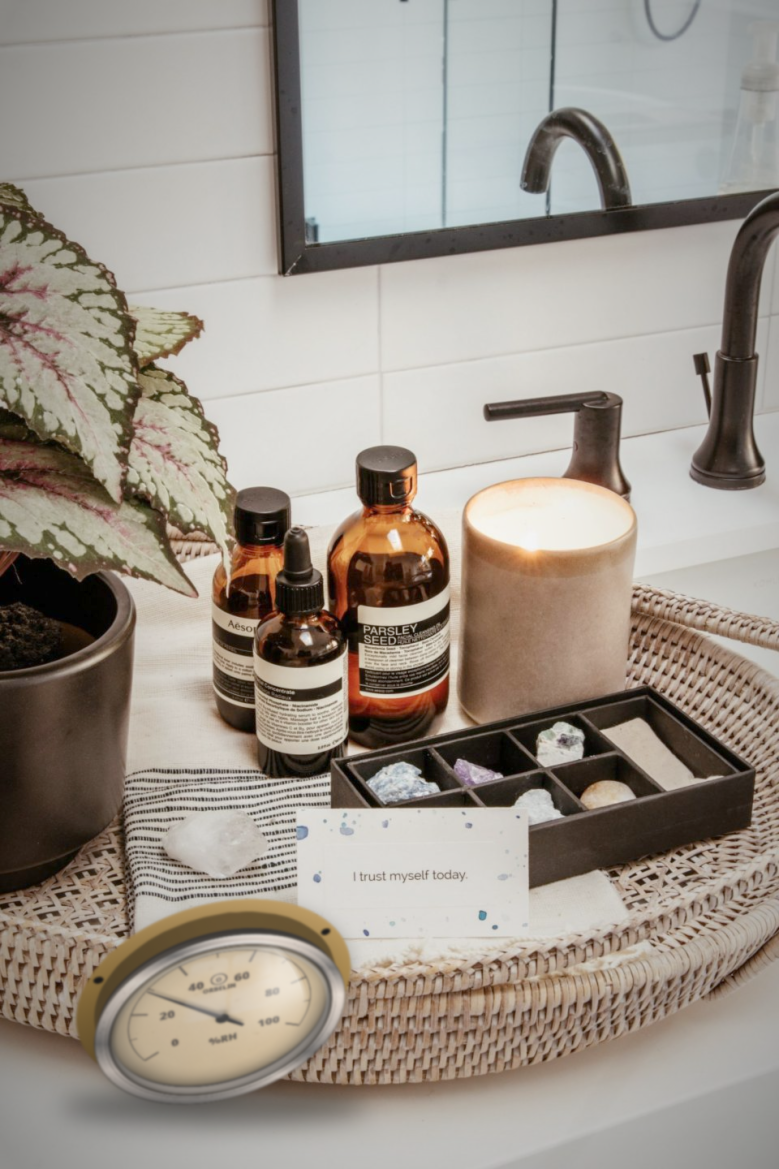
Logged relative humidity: 30,%
